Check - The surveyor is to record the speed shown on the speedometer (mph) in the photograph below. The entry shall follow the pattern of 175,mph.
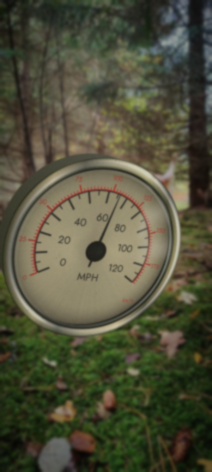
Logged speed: 65,mph
